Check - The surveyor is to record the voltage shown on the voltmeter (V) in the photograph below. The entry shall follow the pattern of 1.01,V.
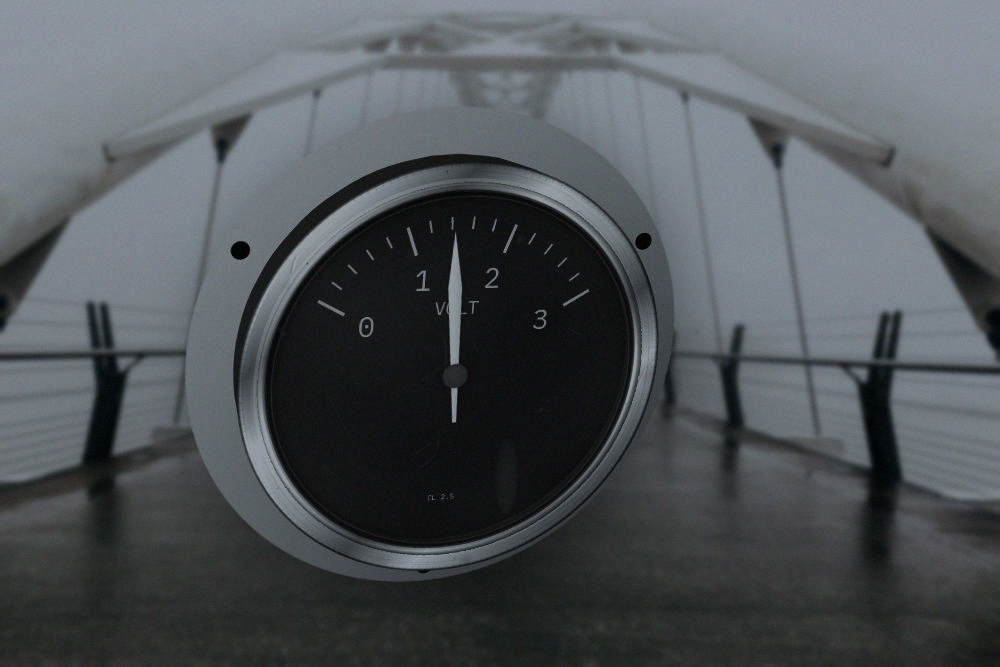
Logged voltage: 1.4,V
